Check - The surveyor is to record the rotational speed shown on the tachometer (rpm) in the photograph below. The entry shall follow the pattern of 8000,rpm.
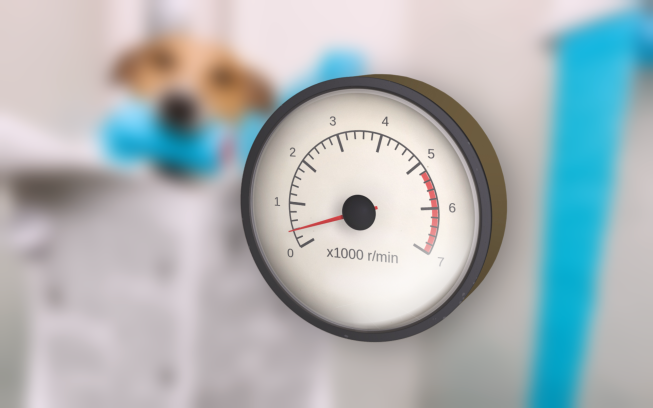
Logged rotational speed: 400,rpm
